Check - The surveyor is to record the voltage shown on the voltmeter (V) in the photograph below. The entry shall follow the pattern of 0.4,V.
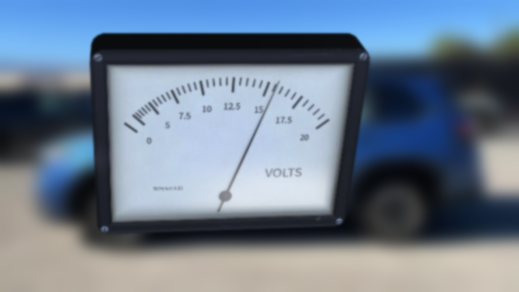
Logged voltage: 15.5,V
